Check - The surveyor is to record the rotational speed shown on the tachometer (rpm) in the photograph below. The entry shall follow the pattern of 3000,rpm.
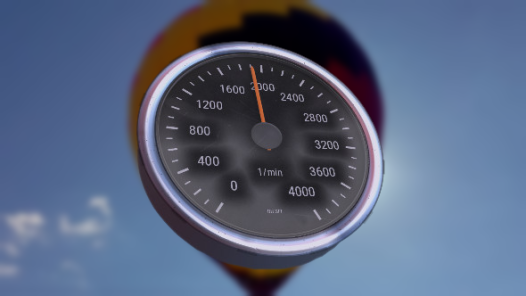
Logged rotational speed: 1900,rpm
